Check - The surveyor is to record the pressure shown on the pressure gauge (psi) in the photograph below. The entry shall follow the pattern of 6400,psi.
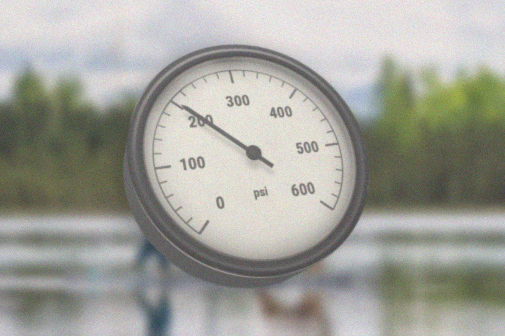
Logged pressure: 200,psi
